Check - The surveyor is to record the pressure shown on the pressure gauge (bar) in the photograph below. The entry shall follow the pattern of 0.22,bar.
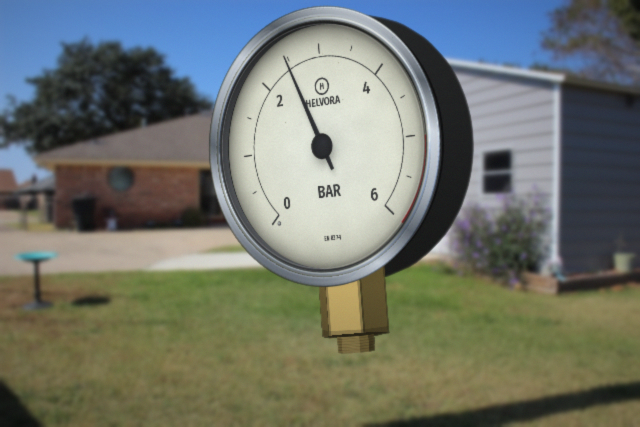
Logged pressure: 2.5,bar
